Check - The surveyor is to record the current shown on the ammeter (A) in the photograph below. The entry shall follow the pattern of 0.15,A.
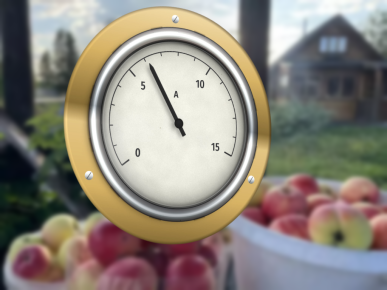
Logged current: 6,A
